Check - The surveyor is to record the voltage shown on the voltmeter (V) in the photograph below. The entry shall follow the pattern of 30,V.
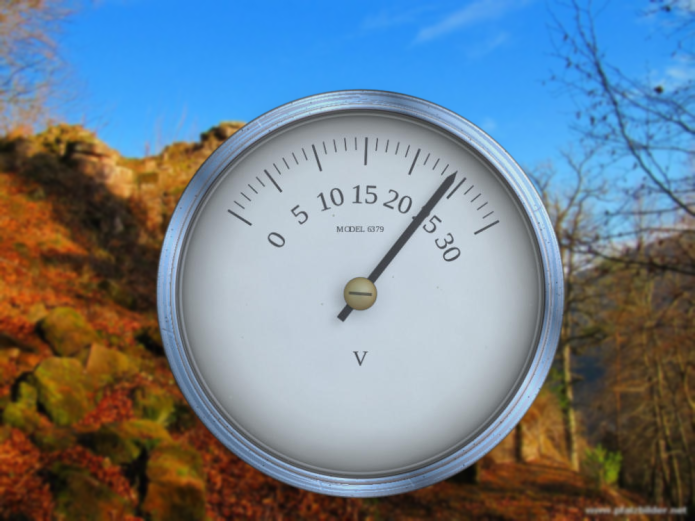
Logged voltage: 24,V
